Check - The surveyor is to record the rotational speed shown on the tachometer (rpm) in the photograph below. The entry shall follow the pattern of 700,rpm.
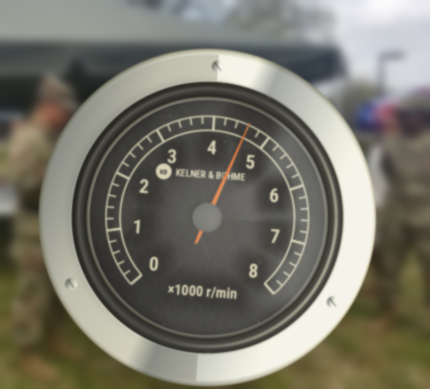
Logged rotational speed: 4600,rpm
